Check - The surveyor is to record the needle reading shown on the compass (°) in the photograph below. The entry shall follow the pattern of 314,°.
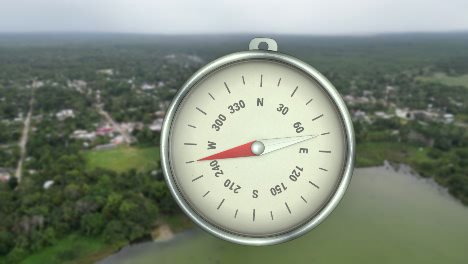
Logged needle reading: 255,°
